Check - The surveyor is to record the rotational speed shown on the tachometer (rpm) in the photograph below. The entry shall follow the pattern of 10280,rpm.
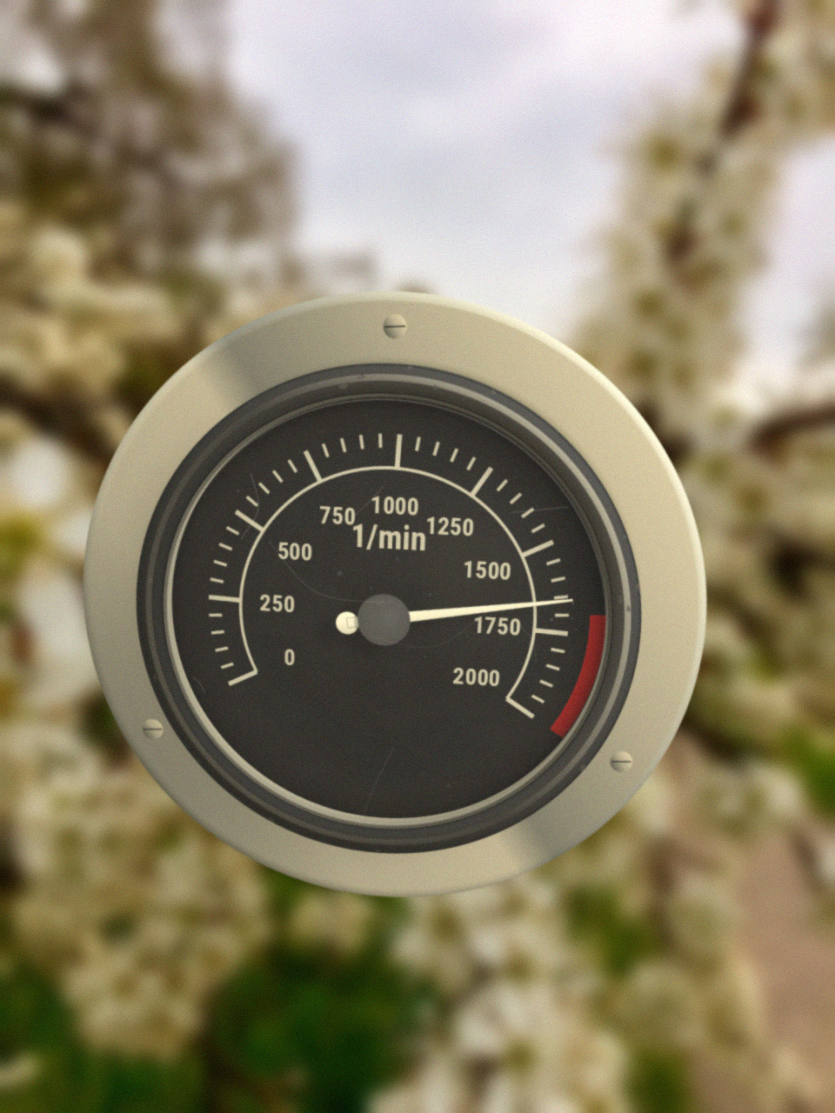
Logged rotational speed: 1650,rpm
